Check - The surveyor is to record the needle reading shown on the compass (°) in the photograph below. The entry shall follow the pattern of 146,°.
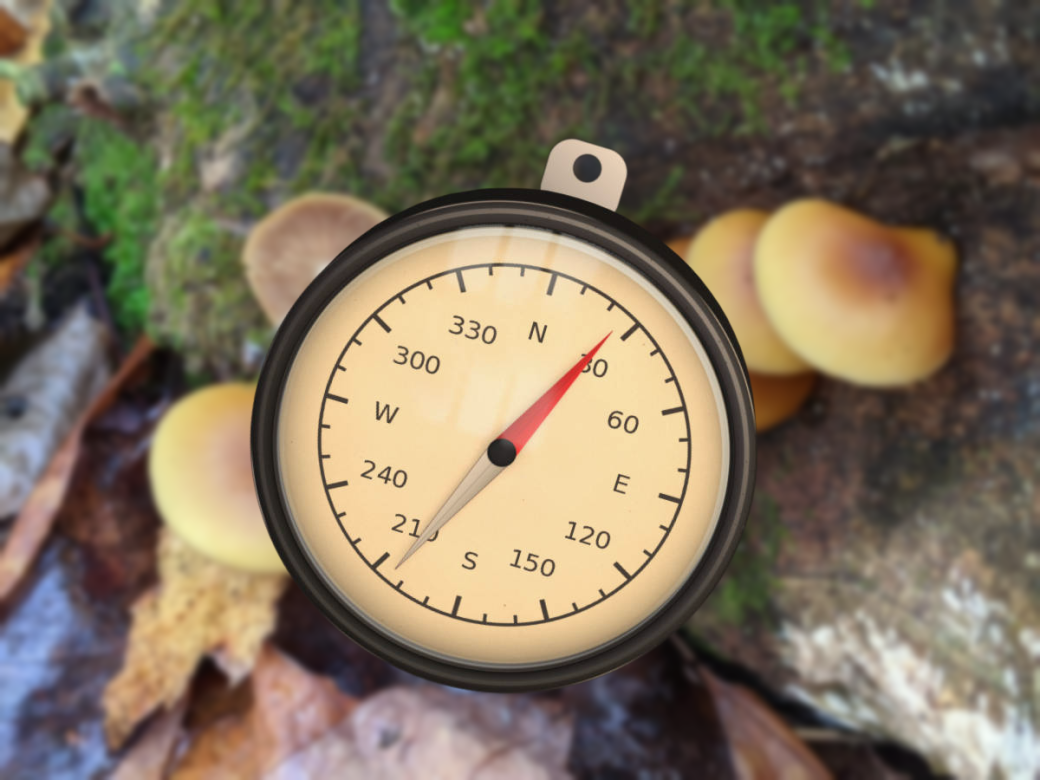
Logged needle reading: 25,°
